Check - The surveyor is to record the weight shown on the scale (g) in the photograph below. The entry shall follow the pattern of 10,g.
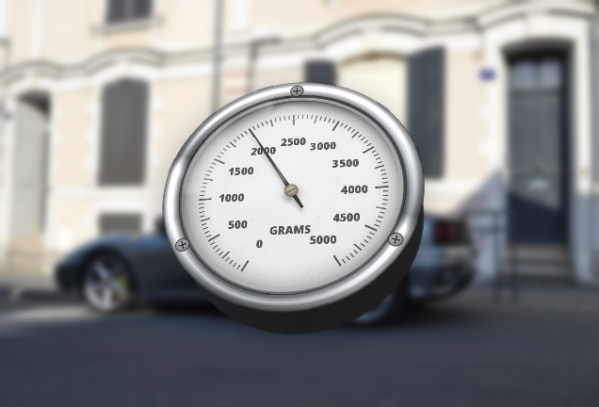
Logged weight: 2000,g
